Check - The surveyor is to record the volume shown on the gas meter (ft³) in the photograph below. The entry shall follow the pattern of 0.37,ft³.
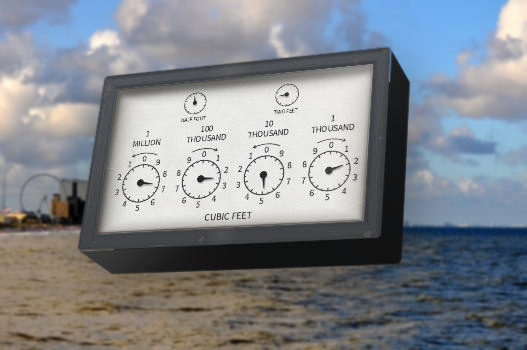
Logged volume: 725200,ft³
